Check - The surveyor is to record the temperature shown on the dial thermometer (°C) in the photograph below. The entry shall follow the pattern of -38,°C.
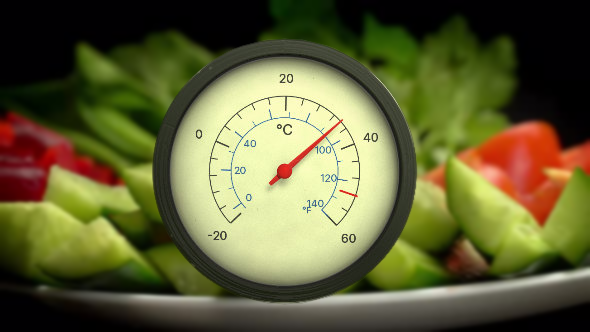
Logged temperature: 34,°C
